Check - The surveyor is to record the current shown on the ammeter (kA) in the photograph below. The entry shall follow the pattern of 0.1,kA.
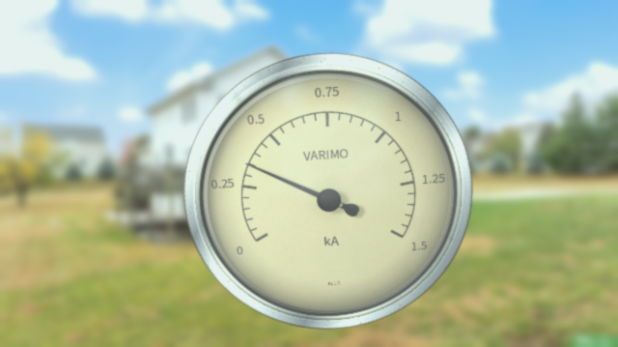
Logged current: 0.35,kA
